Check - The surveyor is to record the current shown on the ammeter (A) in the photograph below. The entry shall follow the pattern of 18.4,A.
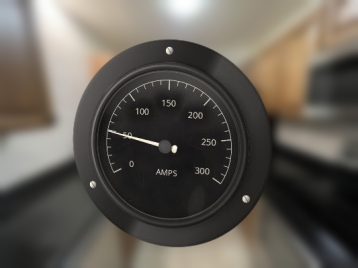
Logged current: 50,A
